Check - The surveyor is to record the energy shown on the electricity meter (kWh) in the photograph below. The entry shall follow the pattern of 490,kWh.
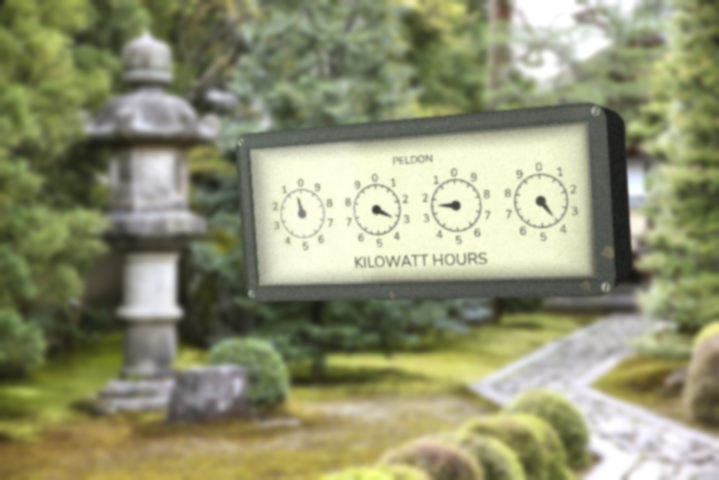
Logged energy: 324,kWh
